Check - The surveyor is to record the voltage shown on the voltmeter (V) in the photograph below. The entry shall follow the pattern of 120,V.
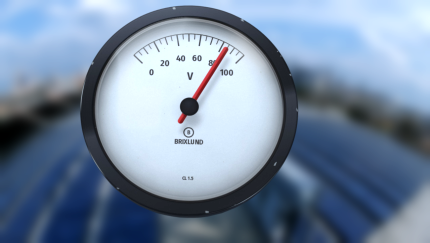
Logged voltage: 85,V
